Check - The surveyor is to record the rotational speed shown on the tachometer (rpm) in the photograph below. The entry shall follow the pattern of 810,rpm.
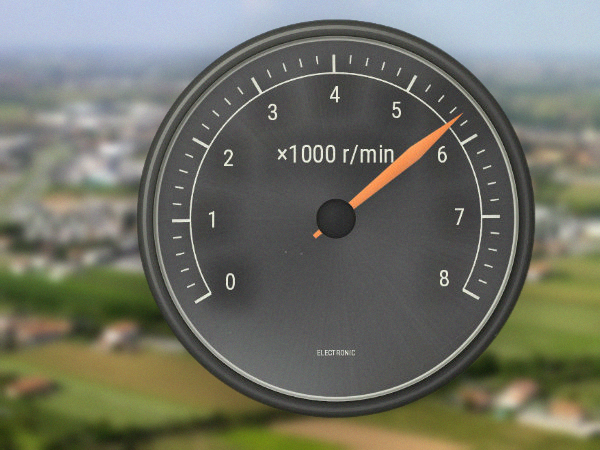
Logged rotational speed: 5700,rpm
